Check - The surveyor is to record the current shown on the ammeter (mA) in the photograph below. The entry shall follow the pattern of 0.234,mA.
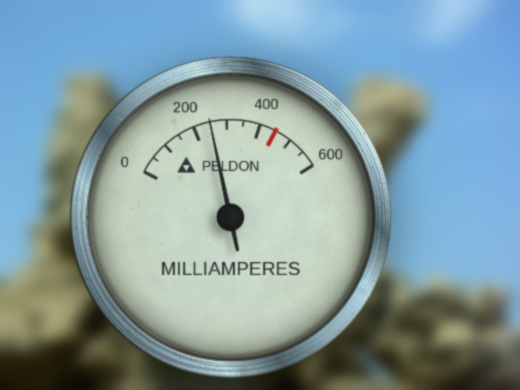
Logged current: 250,mA
